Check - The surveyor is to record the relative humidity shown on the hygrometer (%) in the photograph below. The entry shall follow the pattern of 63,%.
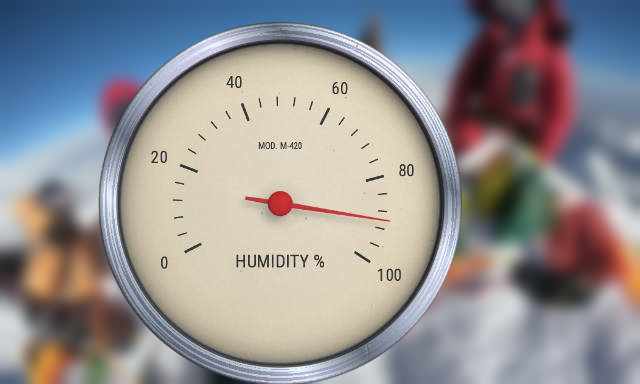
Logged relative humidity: 90,%
